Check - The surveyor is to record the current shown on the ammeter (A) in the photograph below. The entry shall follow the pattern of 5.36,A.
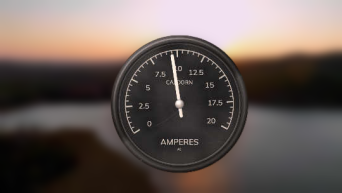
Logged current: 9.5,A
